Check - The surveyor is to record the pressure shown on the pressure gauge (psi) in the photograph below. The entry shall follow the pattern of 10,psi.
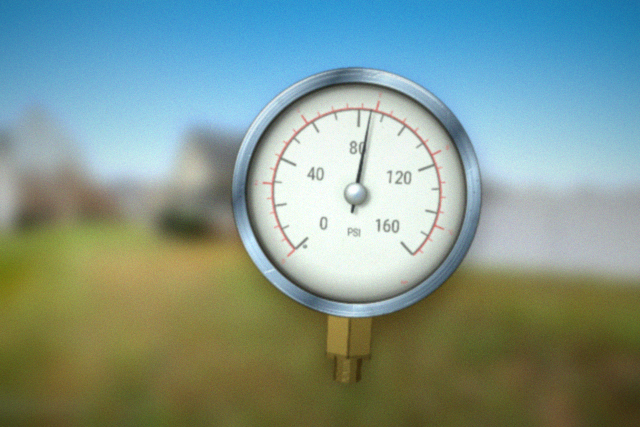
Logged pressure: 85,psi
